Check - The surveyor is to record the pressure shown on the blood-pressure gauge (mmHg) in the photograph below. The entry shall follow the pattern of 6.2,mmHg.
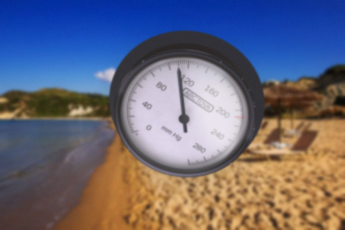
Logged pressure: 110,mmHg
